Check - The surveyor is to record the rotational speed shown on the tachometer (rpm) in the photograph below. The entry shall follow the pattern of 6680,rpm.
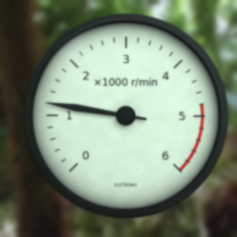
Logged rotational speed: 1200,rpm
